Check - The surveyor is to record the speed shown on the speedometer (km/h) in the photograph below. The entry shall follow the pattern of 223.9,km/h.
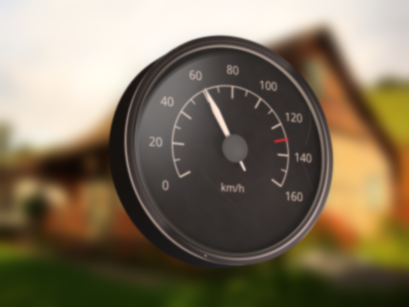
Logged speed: 60,km/h
